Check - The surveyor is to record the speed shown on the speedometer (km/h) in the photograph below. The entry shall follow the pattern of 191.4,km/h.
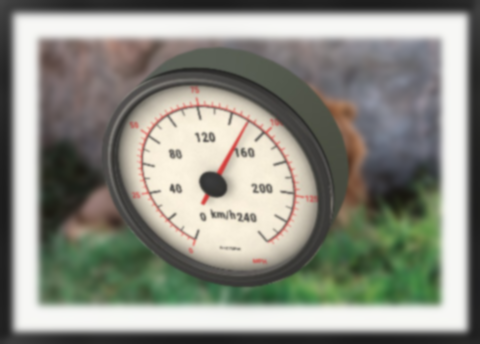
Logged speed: 150,km/h
